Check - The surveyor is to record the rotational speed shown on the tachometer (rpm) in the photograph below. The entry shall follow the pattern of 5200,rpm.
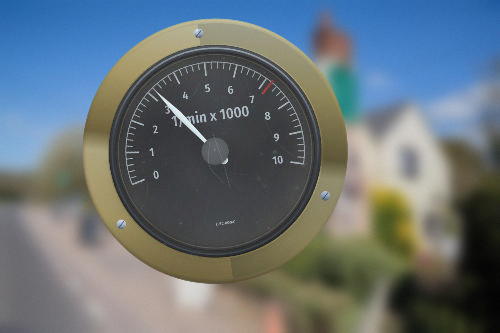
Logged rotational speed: 3200,rpm
